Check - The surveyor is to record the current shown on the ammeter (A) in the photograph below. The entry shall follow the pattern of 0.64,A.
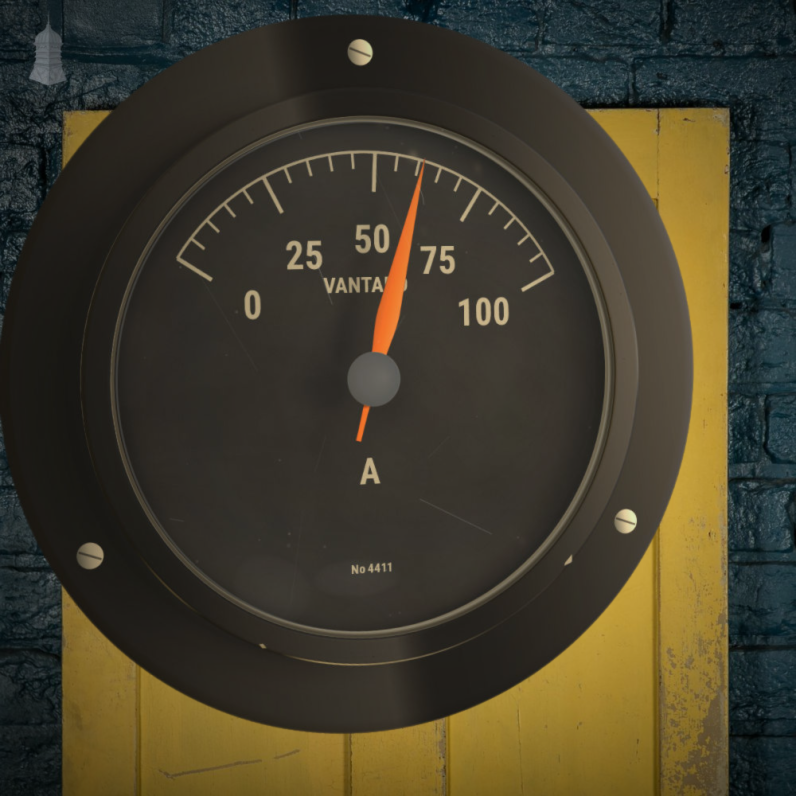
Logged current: 60,A
